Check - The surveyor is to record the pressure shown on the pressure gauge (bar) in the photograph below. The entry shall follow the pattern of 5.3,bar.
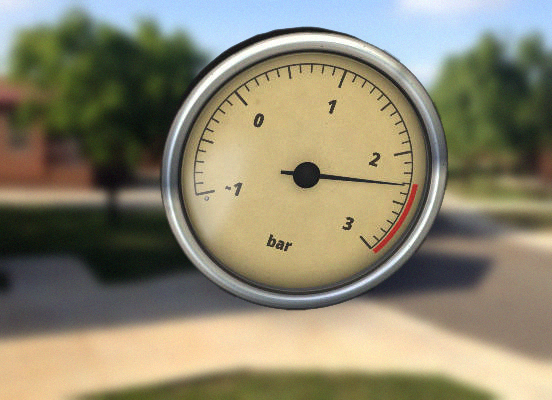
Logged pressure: 2.3,bar
